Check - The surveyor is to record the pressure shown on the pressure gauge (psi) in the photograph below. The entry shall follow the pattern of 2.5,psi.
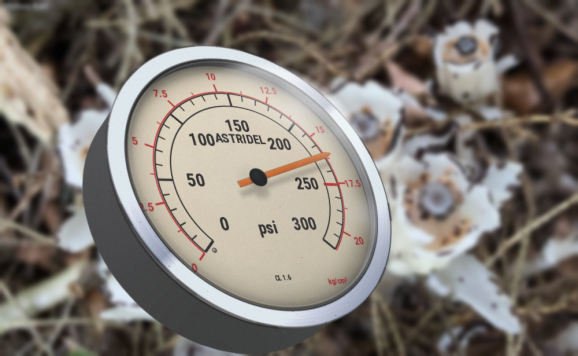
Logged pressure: 230,psi
